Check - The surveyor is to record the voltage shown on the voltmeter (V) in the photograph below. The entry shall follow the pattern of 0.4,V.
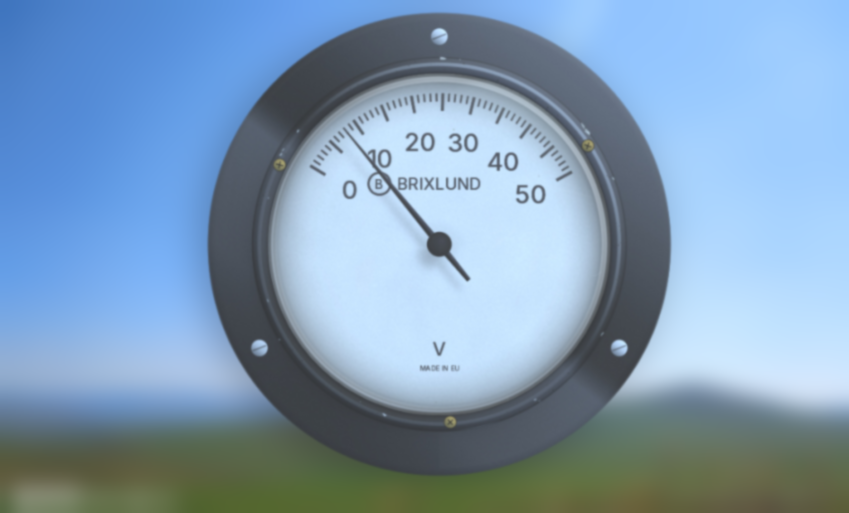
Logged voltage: 8,V
